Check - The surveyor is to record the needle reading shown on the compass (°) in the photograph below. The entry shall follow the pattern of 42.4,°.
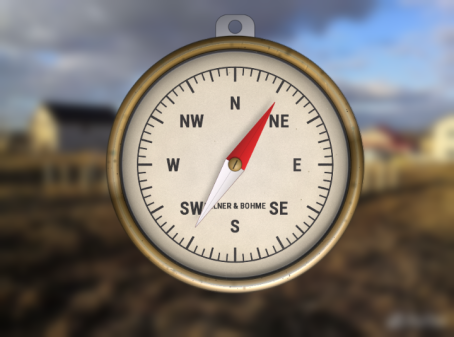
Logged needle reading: 32.5,°
